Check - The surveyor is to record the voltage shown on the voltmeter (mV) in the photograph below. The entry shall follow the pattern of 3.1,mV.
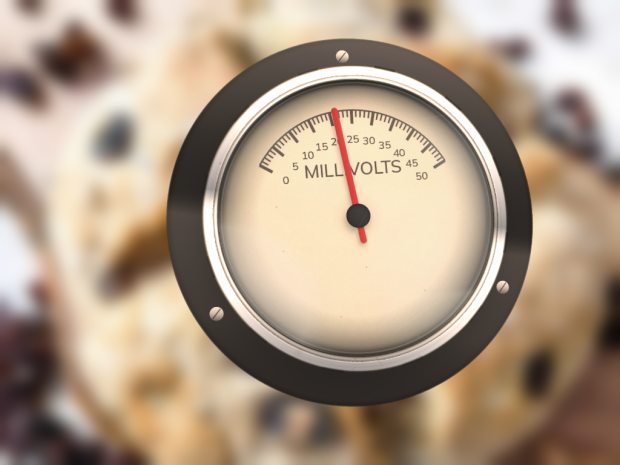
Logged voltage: 21,mV
